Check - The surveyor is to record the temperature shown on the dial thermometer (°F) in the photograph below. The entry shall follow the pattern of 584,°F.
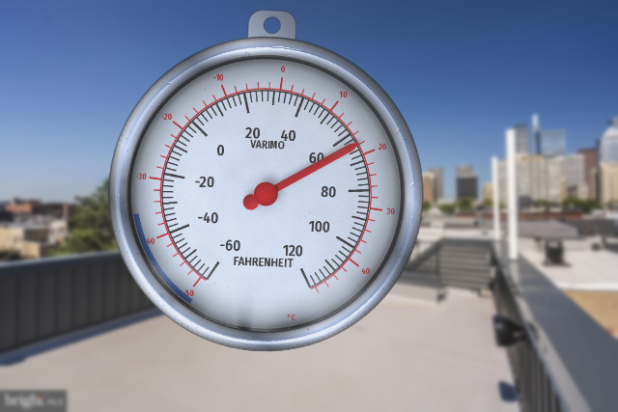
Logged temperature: 64,°F
